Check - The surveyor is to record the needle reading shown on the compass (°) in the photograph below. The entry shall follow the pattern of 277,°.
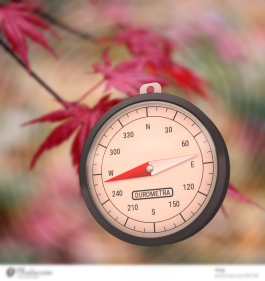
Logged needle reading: 260,°
